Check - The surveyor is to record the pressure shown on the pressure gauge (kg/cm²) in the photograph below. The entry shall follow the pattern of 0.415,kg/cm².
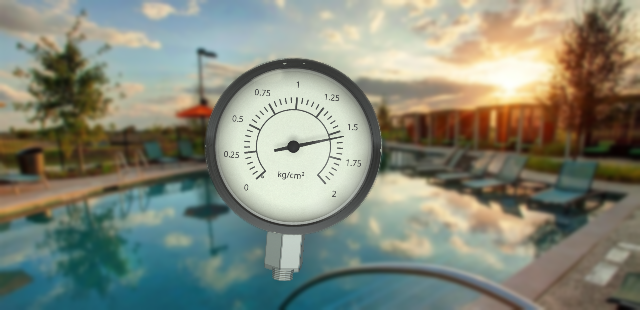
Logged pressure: 1.55,kg/cm²
